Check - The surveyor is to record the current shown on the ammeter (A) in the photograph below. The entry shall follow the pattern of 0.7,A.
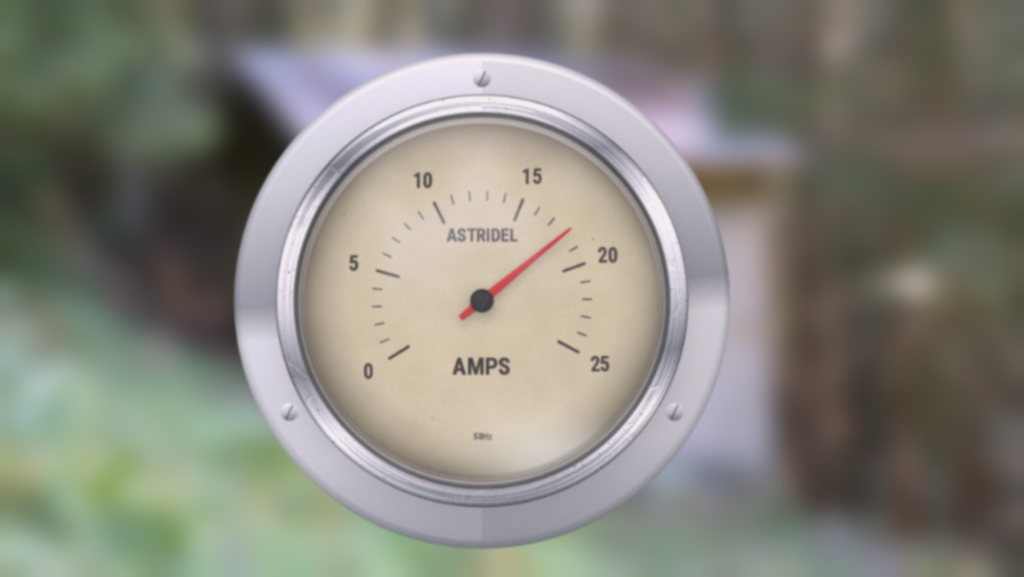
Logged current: 18,A
